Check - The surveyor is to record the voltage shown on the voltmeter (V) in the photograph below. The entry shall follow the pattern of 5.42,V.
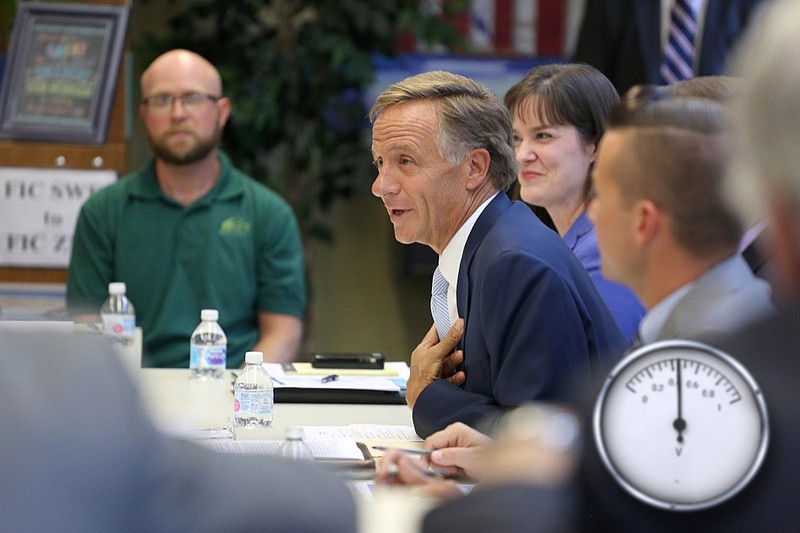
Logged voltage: 0.45,V
